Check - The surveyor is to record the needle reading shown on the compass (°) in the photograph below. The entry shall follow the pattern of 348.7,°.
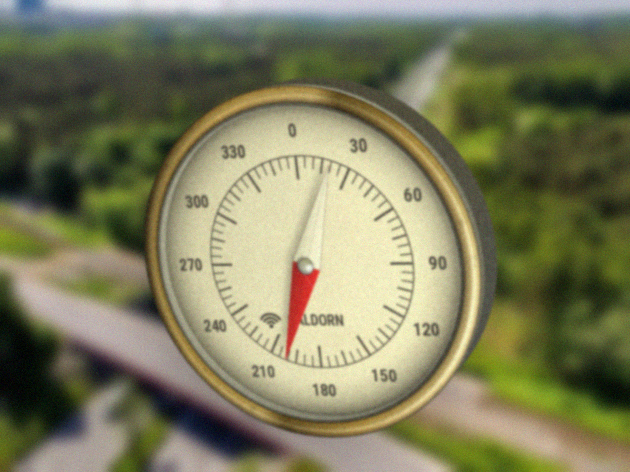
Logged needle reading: 200,°
